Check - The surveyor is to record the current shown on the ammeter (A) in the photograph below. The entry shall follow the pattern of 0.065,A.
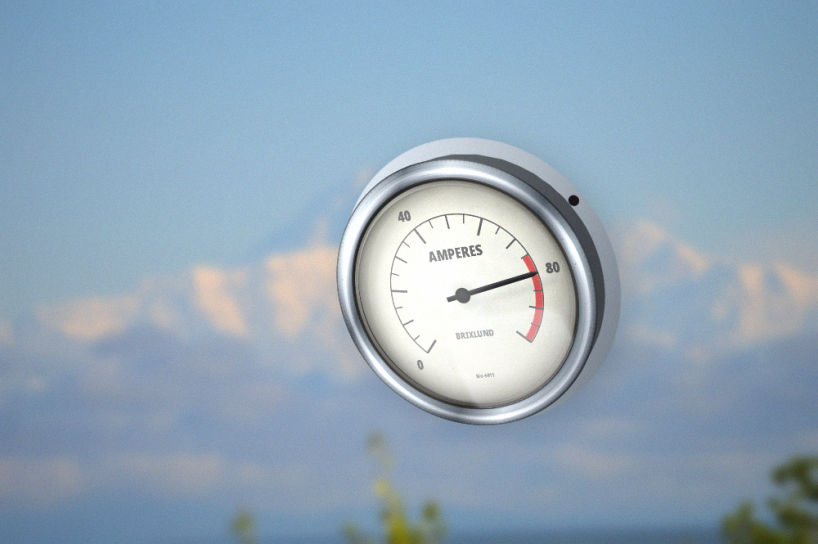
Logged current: 80,A
